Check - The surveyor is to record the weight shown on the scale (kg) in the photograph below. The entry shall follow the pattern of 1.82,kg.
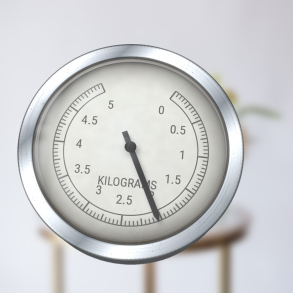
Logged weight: 2.05,kg
